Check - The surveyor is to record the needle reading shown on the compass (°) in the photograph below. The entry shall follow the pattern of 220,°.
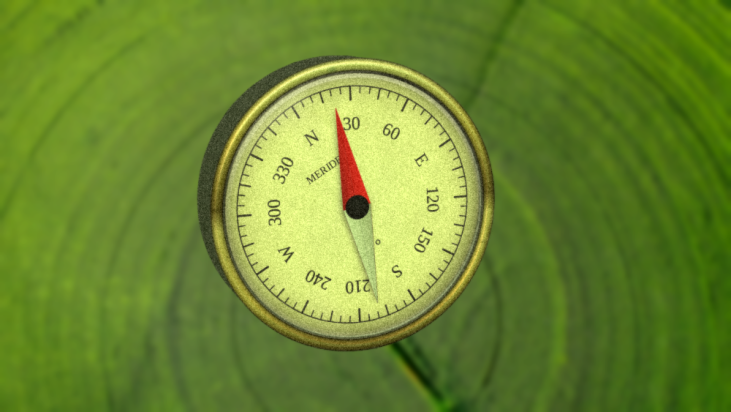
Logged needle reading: 20,°
